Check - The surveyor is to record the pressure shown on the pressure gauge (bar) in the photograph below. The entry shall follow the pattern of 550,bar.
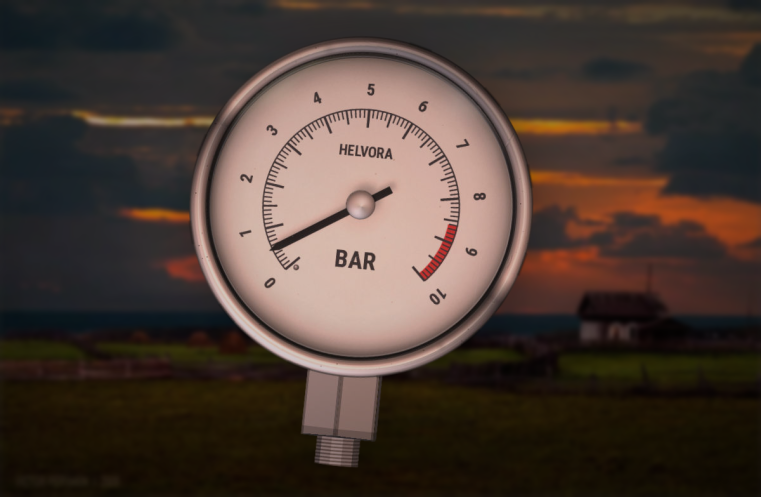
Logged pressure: 0.5,bar
